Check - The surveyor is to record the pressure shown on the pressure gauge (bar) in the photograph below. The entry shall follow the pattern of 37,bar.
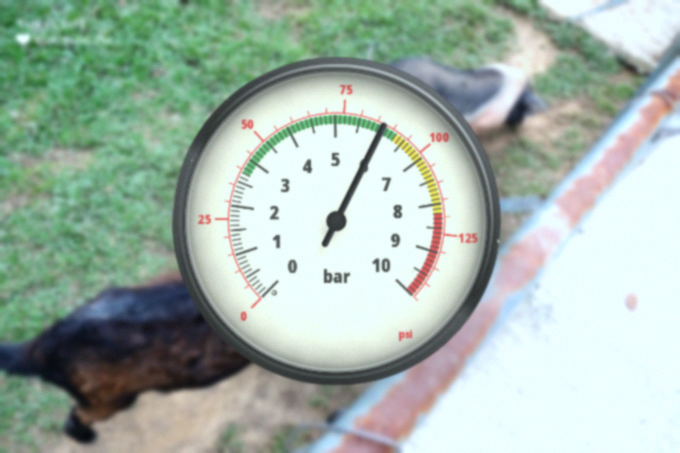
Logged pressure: 6,bar
